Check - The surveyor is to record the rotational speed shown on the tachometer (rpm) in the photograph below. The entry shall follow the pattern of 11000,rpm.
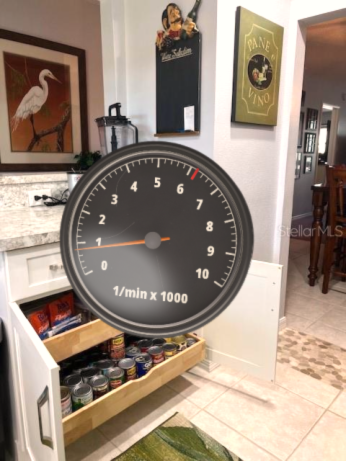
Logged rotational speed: 800,rpm
